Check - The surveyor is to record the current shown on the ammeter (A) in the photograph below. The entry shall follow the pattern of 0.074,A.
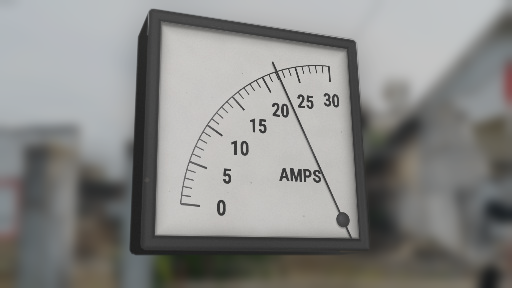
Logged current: 22,A
